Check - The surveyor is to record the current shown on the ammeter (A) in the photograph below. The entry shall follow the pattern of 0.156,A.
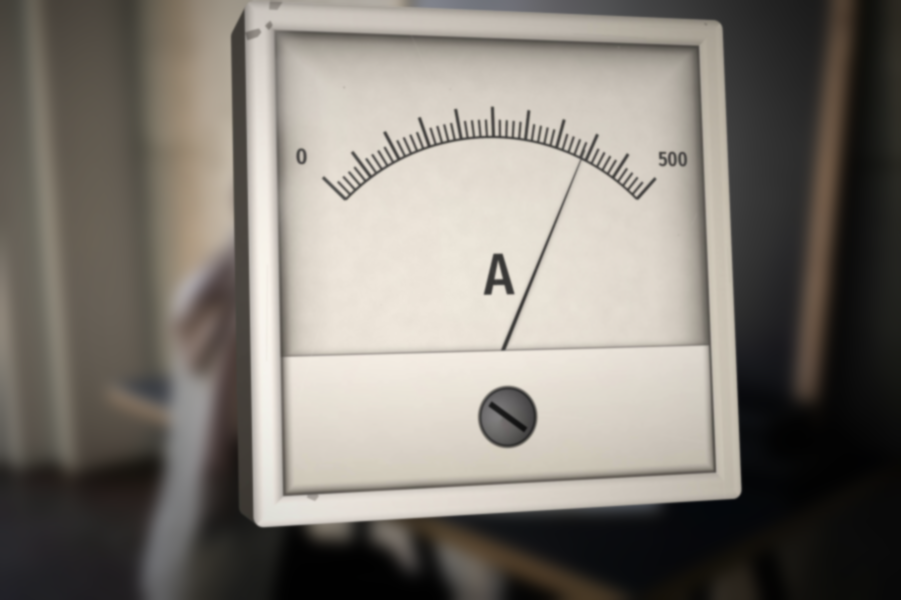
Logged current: 390,A
